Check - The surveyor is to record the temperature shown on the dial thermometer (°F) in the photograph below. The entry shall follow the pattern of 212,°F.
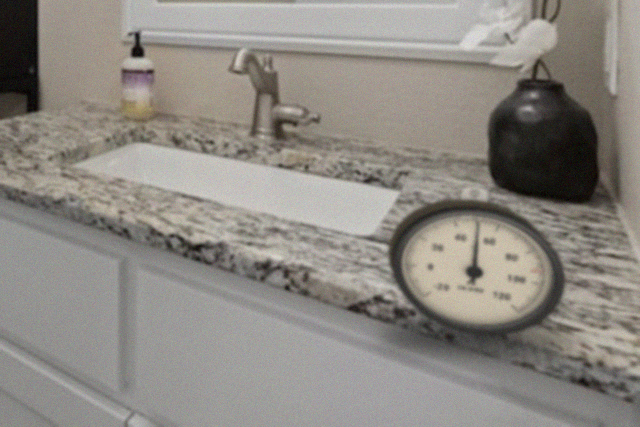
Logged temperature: 50,°F
